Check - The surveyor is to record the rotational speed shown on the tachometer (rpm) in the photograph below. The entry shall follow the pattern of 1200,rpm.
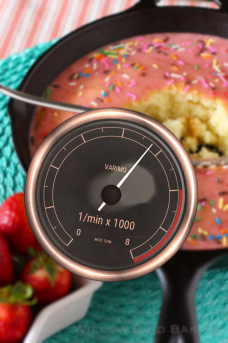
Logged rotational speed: 4750,rpm
